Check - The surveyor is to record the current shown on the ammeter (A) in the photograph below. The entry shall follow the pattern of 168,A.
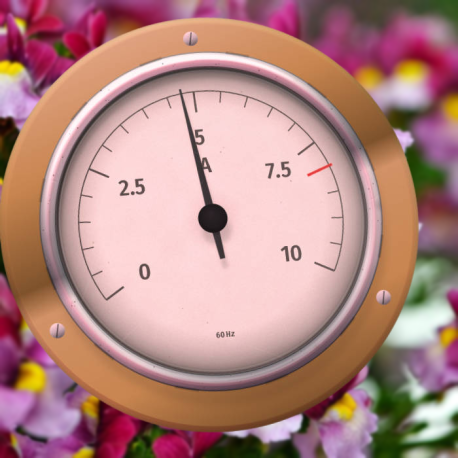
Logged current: 4.75,A
